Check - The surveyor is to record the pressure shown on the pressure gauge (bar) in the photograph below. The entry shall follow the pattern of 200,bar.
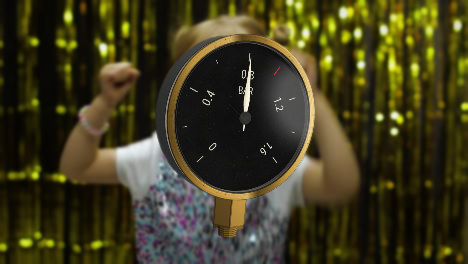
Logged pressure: 0.8,bar
